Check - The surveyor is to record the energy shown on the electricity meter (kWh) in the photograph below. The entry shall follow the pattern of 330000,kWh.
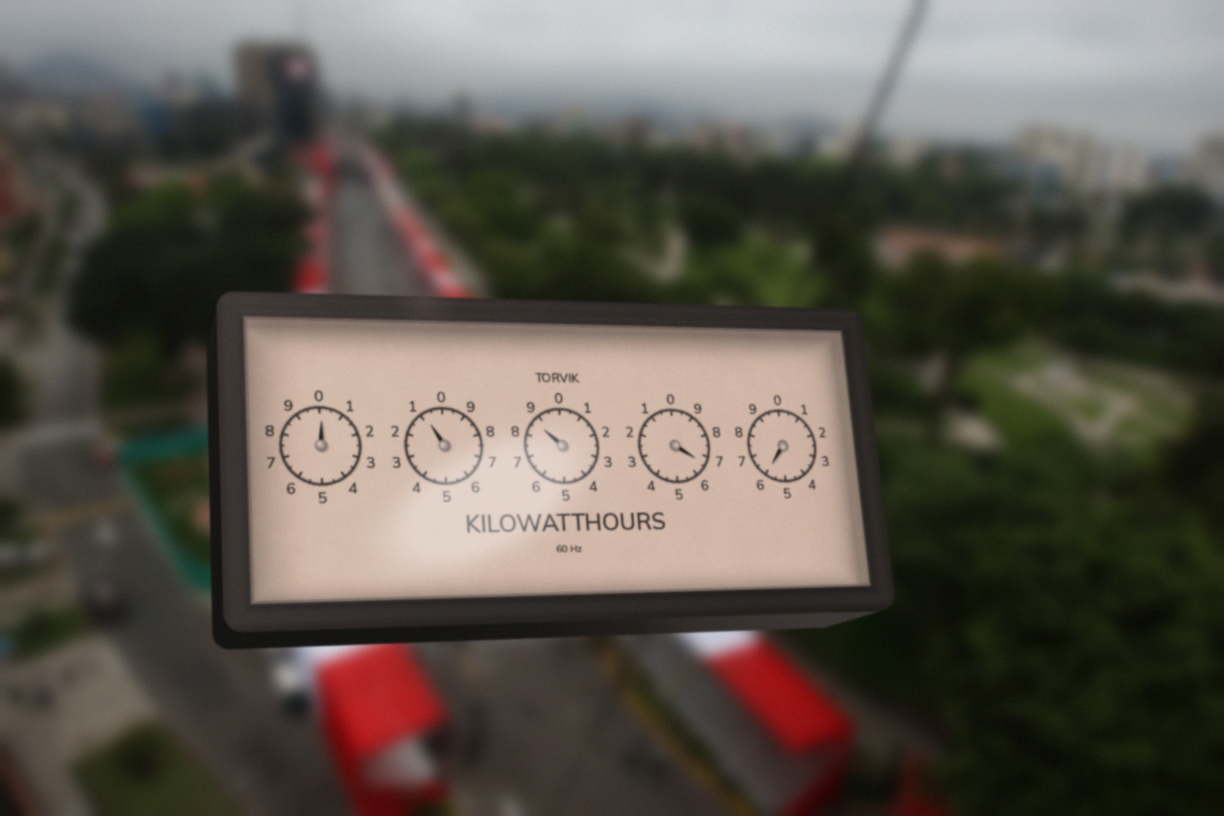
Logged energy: 866,kWh
